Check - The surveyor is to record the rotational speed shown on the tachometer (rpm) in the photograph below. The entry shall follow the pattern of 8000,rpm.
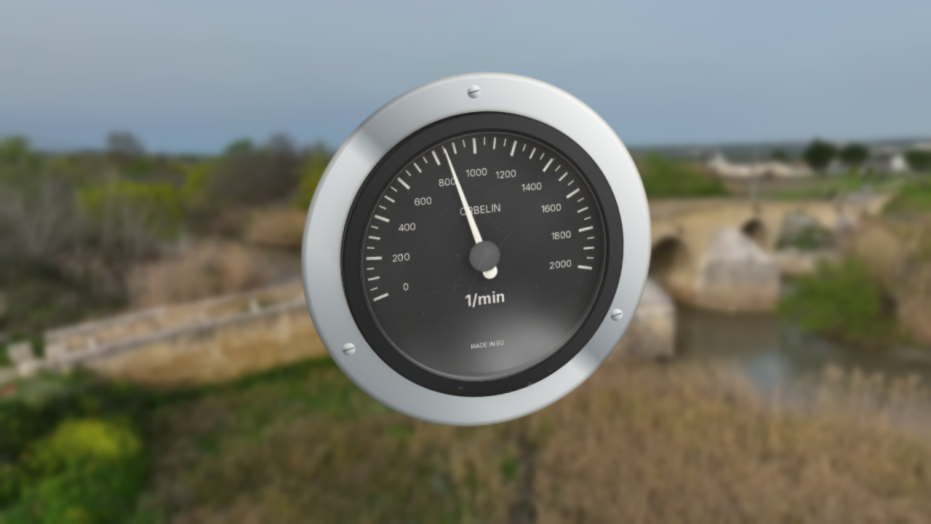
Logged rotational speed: 850,rpm
